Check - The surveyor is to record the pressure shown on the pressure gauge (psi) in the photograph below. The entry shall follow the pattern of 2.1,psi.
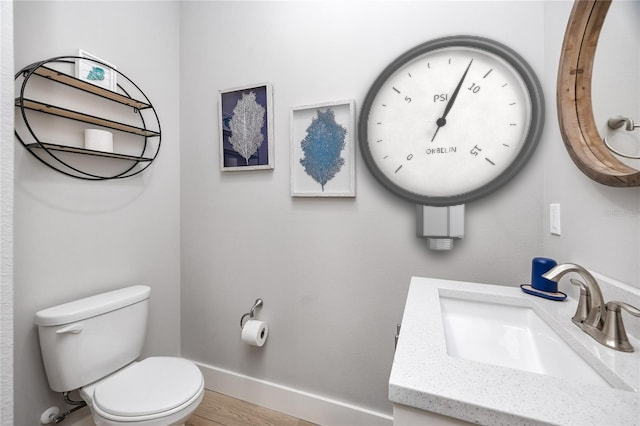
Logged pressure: 9,psi
